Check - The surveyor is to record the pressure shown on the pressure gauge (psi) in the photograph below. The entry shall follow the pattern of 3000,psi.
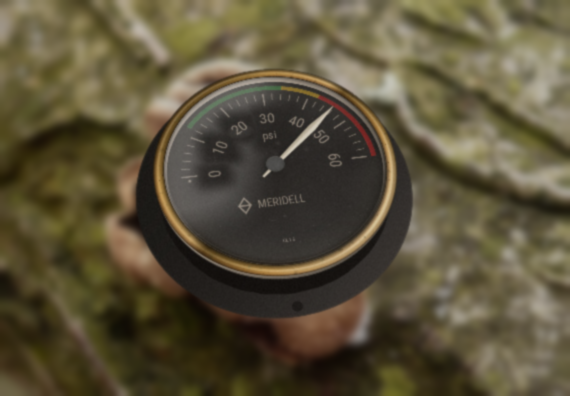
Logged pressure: 46,psi
